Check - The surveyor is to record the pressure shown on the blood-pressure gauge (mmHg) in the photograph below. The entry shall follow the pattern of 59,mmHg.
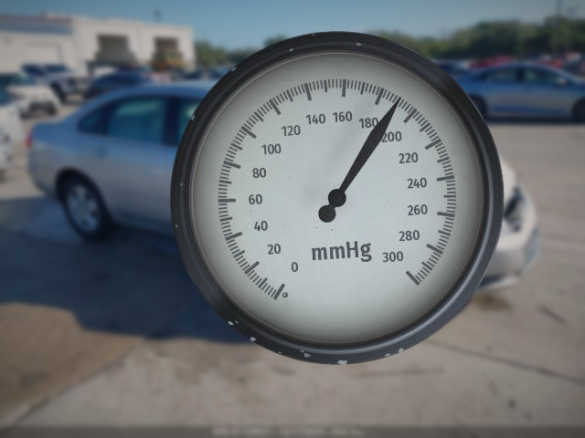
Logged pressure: 190,mmHg
